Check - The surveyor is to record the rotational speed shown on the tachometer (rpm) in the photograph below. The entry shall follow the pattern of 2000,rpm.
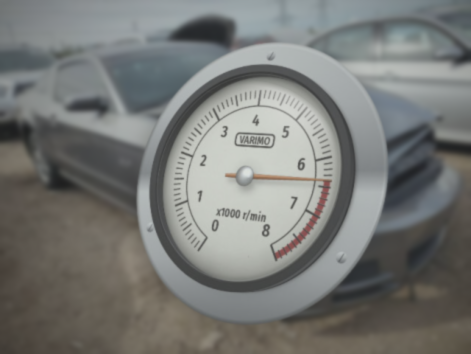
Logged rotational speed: 6400,rpm
